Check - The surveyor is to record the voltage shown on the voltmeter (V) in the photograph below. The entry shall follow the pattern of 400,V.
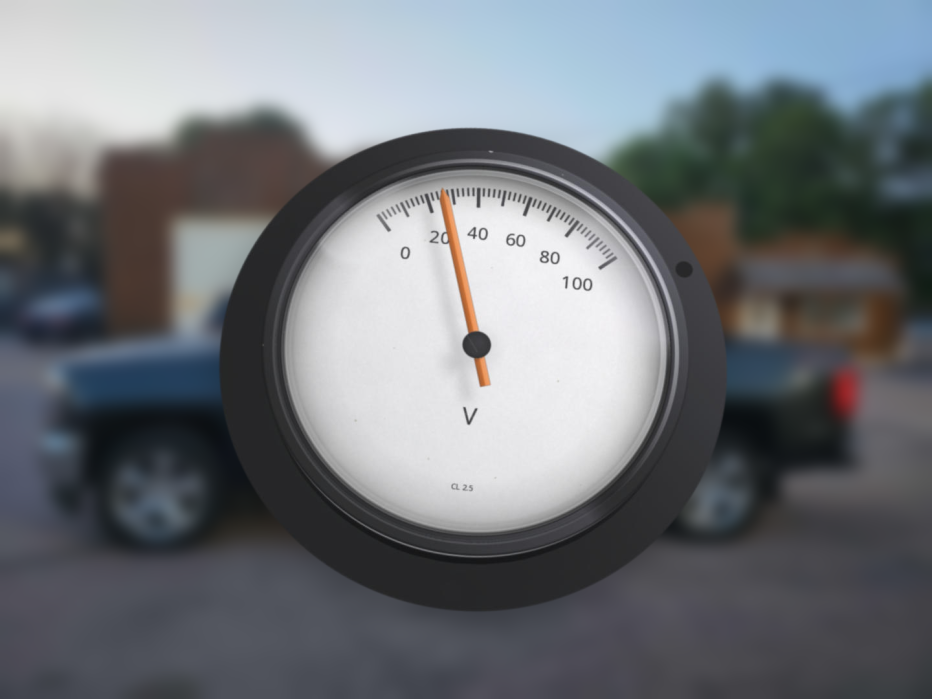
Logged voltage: 26,V
